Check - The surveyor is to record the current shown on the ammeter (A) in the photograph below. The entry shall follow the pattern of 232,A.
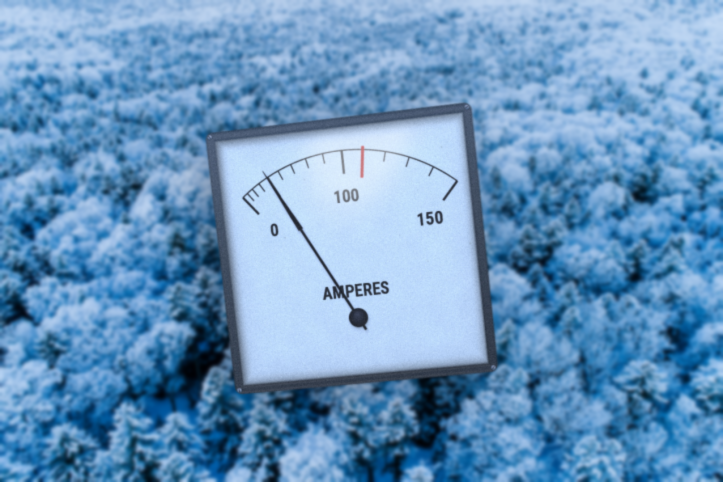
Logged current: 50,A
